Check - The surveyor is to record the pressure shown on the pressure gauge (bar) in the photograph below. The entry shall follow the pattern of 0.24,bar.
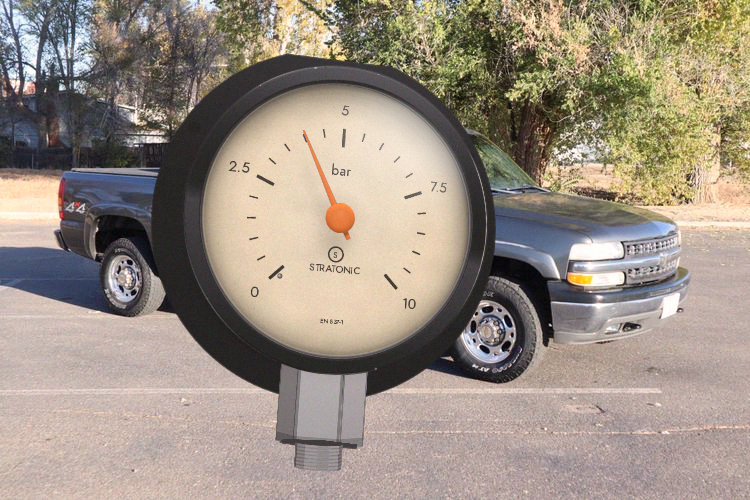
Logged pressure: 4,bar
